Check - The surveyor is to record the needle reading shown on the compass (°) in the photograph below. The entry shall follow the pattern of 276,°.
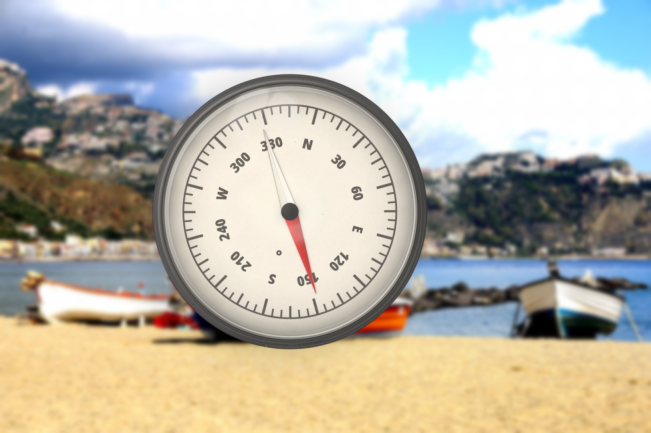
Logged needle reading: 147.5,°
